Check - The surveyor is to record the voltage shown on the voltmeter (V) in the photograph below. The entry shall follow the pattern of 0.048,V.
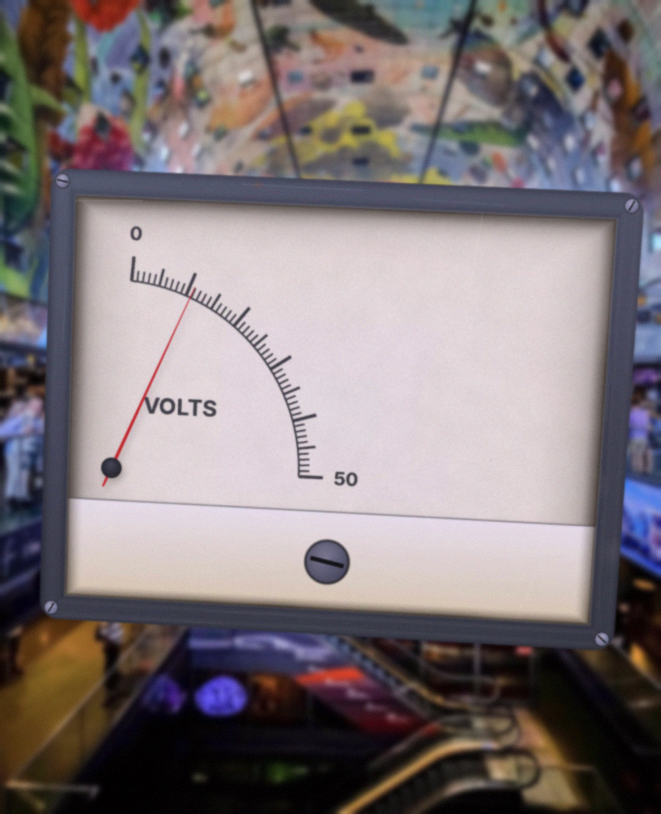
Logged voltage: 11,V
